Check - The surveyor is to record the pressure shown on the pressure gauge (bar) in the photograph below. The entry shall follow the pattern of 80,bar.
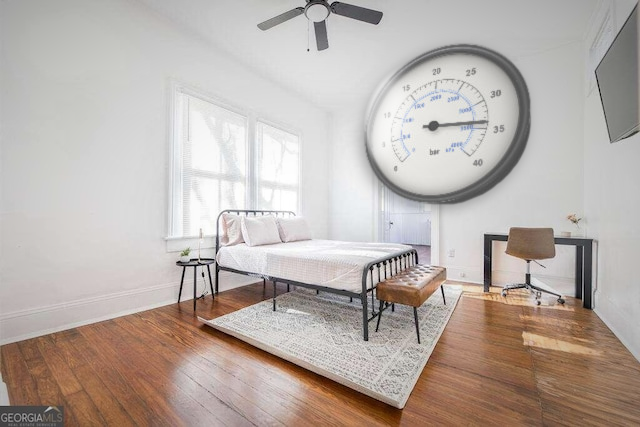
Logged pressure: 34,bar
